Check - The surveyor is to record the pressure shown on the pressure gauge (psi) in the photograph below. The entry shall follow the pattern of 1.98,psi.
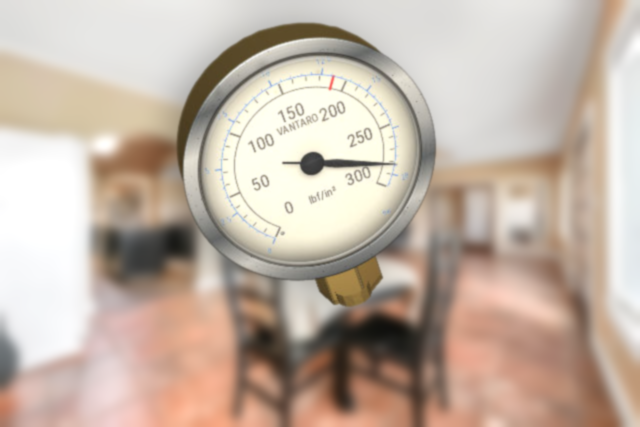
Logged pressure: 280,psi
